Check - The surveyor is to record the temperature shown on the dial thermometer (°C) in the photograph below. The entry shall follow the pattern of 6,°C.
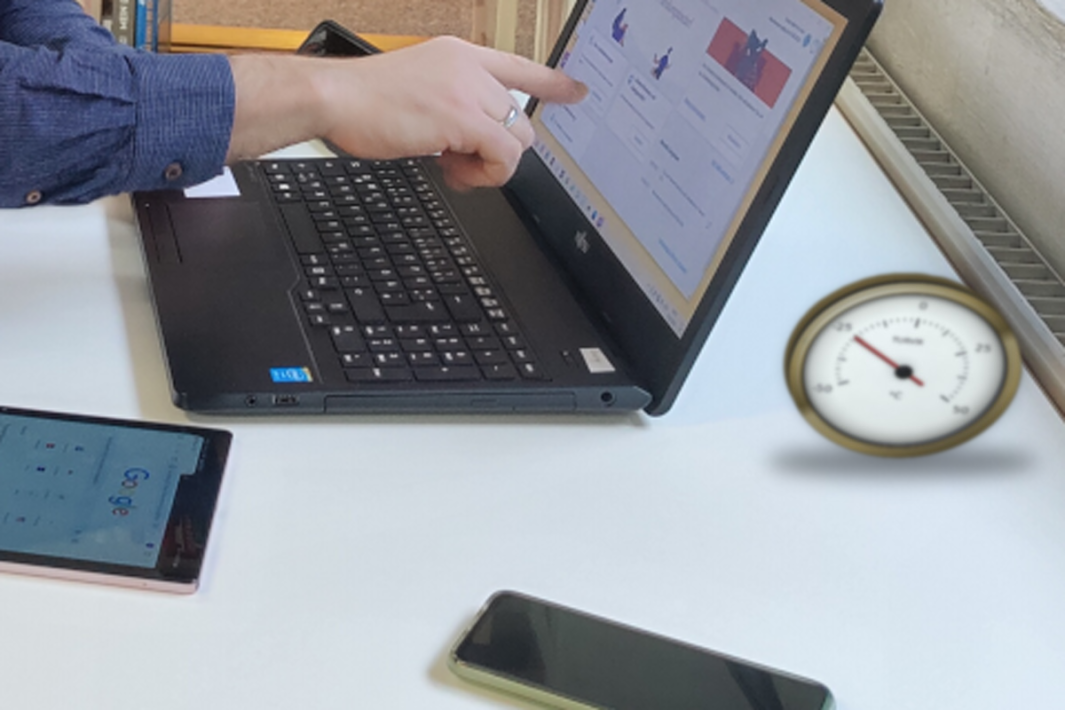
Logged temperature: -25,°C
